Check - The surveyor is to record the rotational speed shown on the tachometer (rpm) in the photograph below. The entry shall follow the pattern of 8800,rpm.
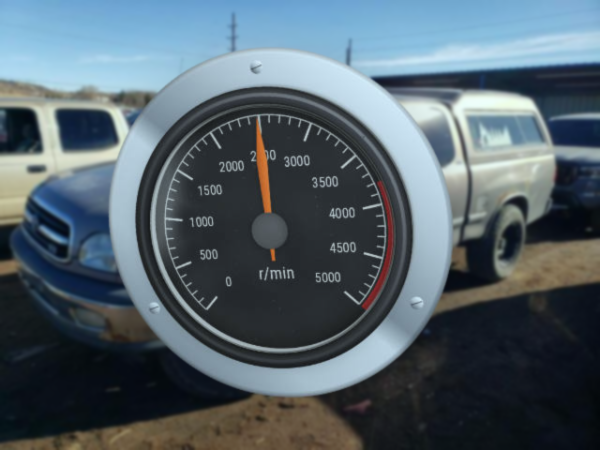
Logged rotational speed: 2500,rpm
